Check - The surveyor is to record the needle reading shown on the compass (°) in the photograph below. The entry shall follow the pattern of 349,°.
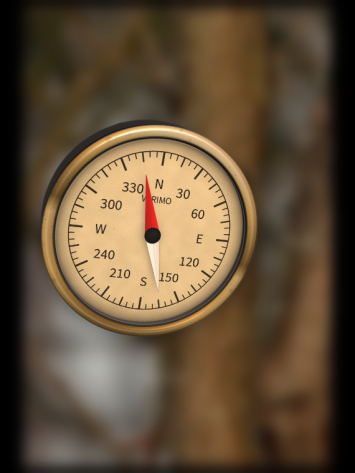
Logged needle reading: 345,°
